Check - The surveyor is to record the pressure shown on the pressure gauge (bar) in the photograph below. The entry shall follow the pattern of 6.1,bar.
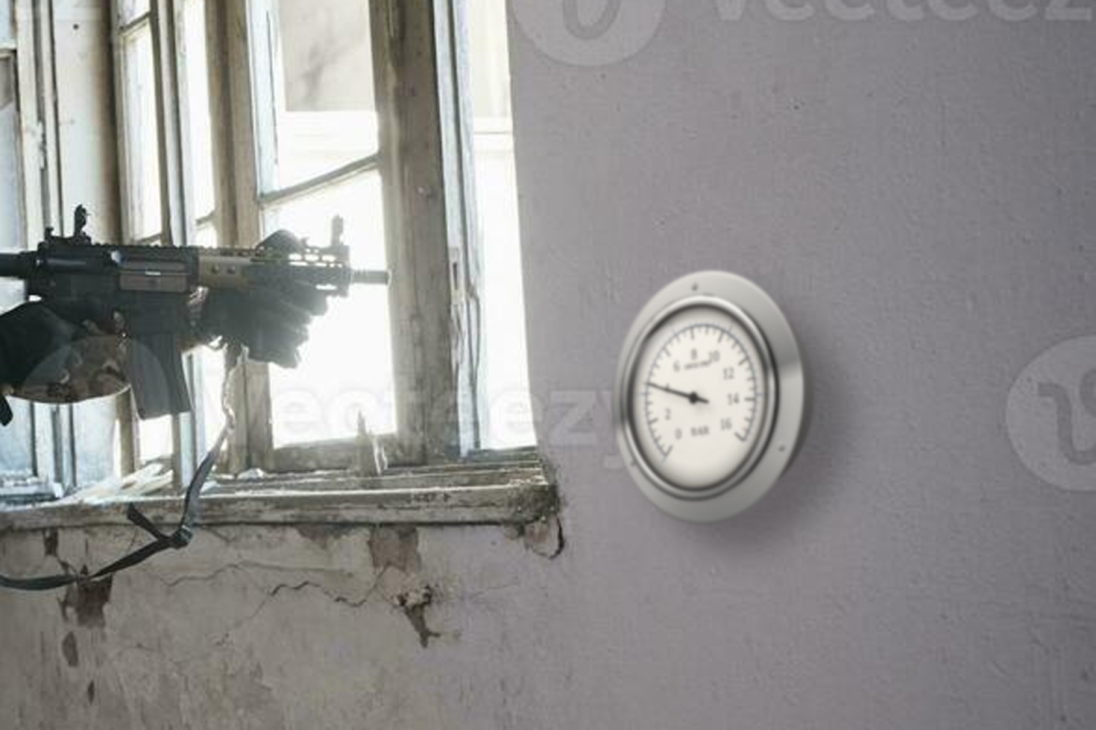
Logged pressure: 4,bar
